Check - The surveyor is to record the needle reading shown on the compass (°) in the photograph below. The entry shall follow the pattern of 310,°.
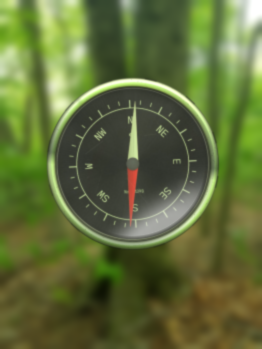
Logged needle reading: 185,°
